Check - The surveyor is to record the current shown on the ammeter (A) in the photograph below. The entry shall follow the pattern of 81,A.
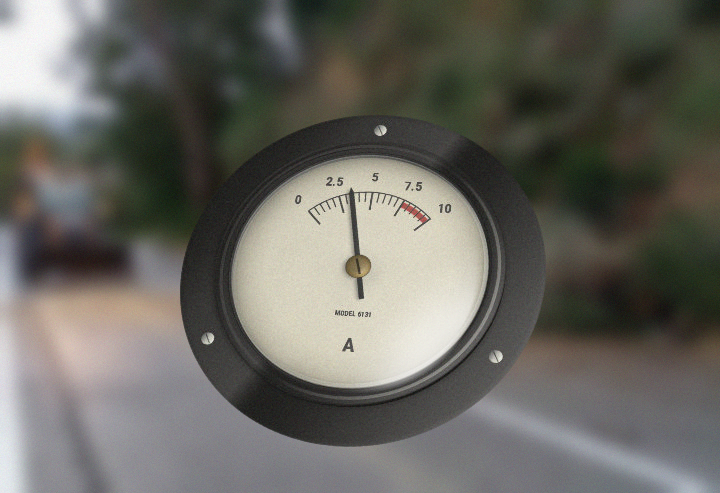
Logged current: 3.5,A
